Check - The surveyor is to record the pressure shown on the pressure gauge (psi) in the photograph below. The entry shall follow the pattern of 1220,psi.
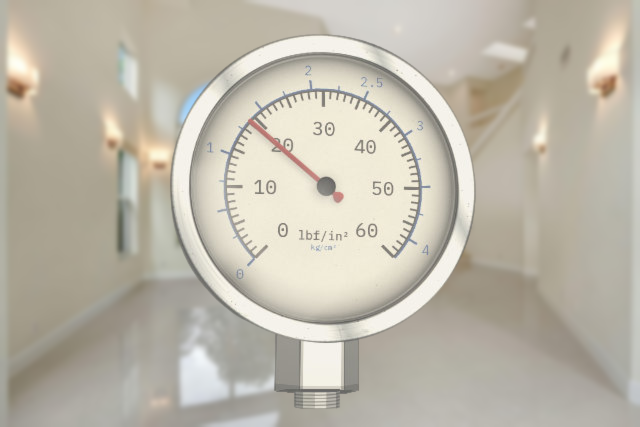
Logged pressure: 19,psi
